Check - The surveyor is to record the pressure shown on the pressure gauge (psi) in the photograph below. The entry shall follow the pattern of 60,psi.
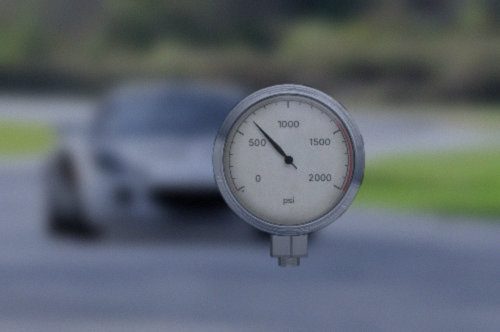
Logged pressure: 650,psi
